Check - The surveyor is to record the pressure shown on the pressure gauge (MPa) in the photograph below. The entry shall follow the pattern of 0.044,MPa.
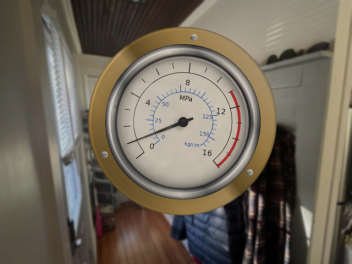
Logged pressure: 1,MPa
